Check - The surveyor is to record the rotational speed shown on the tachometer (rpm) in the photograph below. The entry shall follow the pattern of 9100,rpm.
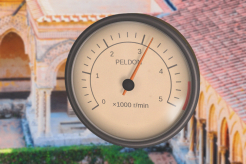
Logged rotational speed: 3200,rpm
